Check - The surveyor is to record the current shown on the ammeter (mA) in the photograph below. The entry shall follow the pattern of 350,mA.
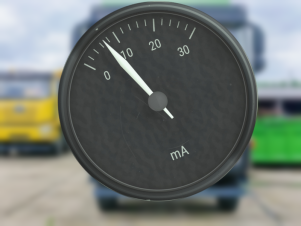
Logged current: 7,mA
